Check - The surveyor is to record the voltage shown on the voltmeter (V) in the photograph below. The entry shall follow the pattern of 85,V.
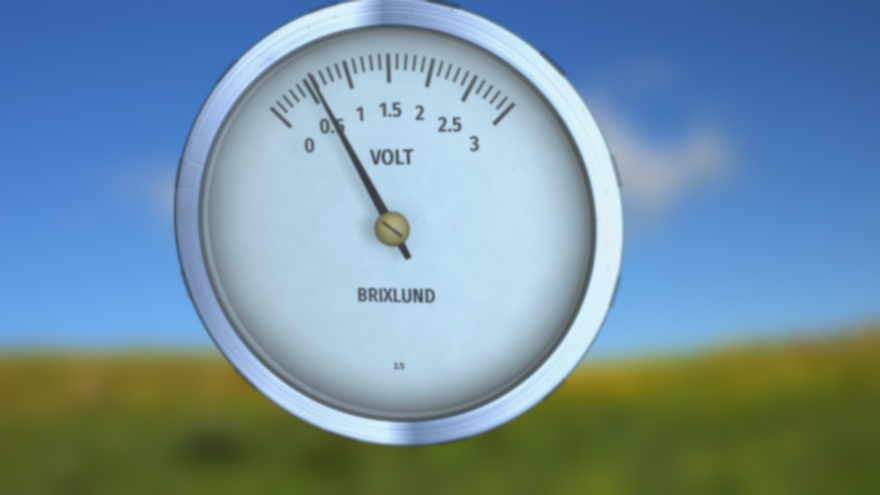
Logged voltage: 0.6,V
